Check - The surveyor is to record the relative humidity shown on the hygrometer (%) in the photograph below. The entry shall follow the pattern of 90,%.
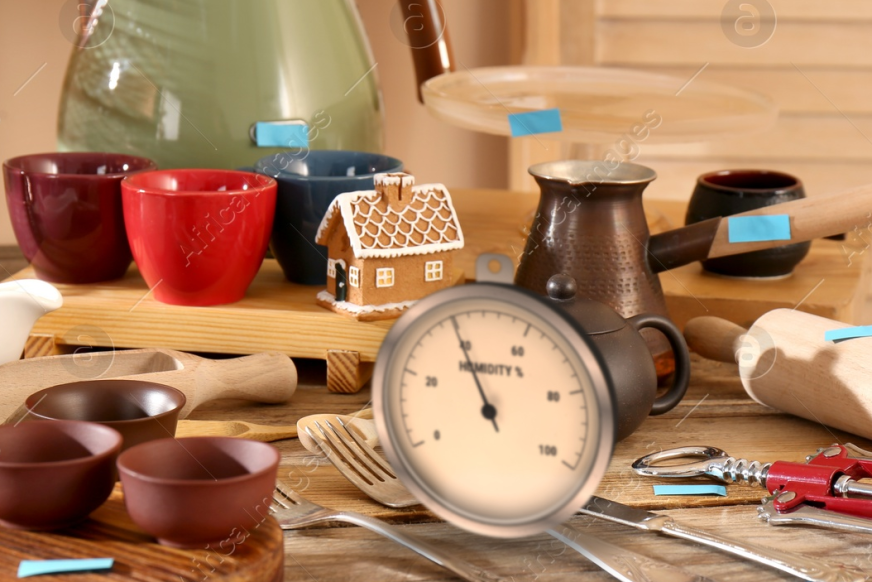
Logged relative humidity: 40,%
